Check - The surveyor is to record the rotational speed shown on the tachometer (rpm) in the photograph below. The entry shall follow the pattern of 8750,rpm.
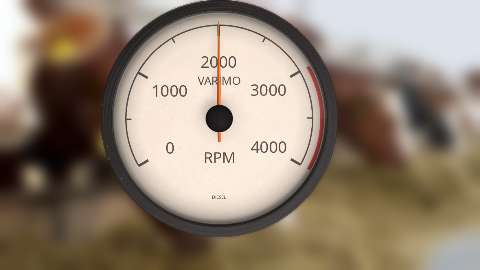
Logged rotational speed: 2000,rpm
